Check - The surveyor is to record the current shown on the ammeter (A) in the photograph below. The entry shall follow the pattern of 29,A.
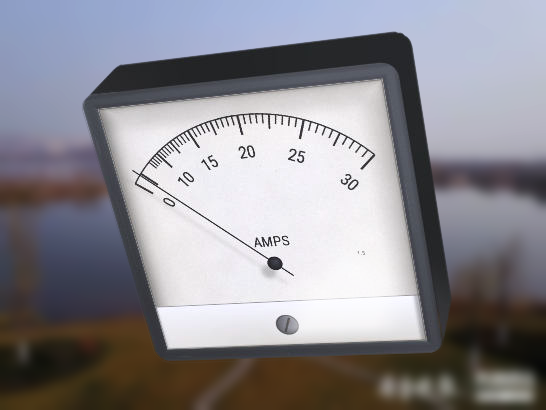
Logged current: 5,A
